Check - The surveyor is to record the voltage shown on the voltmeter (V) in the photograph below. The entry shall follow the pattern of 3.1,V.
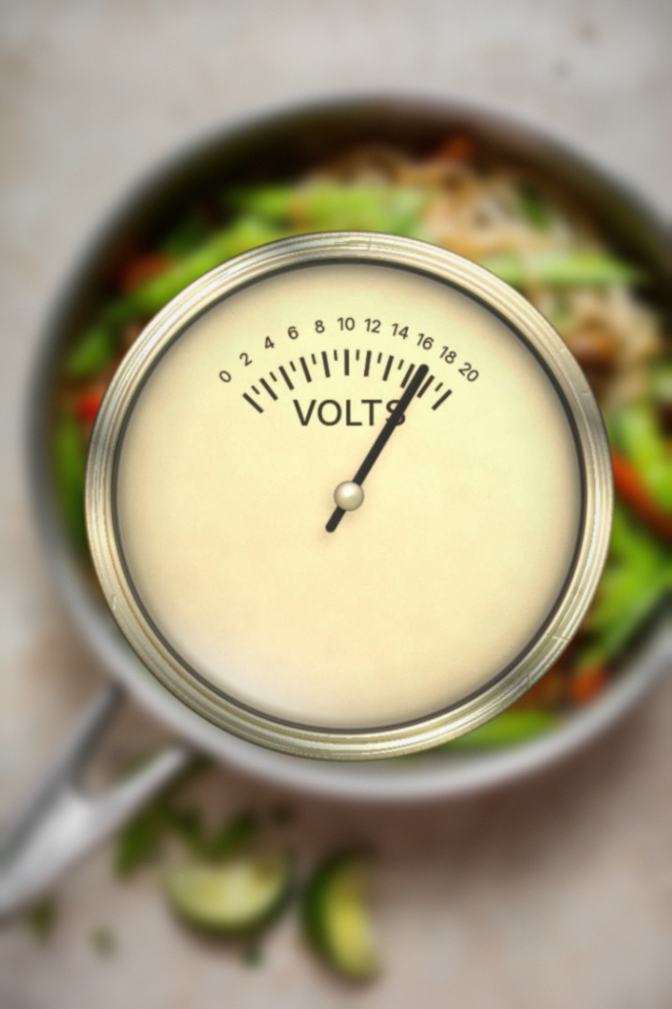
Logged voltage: 17,V
